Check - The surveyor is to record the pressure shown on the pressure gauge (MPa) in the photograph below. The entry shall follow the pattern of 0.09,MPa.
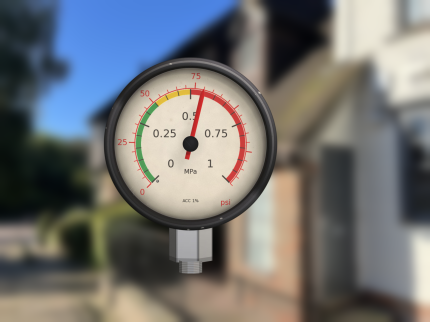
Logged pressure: 0.55,MPa
